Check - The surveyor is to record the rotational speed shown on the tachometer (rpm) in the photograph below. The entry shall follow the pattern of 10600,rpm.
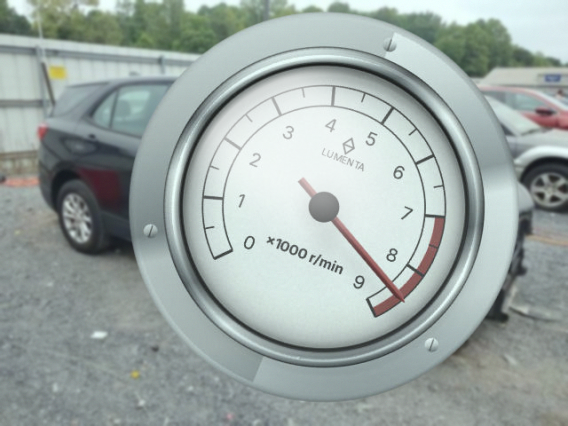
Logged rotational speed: 8500,rpm
